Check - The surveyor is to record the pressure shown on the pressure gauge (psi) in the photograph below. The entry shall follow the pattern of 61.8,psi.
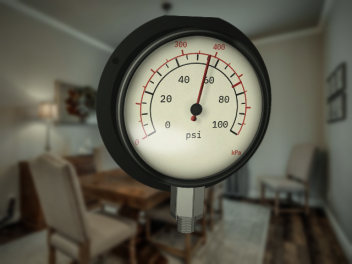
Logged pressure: 55,psi
